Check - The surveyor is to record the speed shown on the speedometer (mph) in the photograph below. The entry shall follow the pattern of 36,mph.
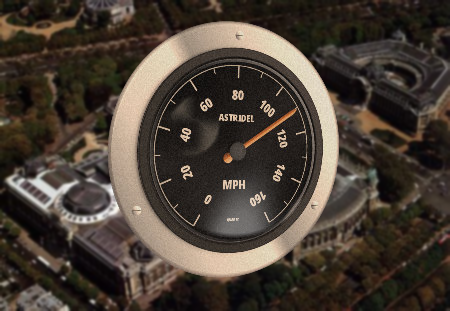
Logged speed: 110,mph
